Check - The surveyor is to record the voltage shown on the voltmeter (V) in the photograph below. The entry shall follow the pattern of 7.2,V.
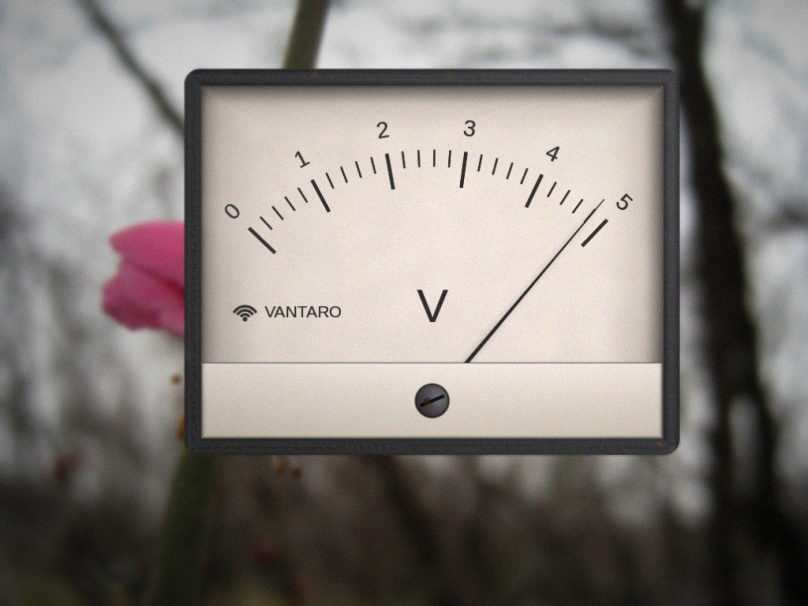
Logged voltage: 4.8,V
